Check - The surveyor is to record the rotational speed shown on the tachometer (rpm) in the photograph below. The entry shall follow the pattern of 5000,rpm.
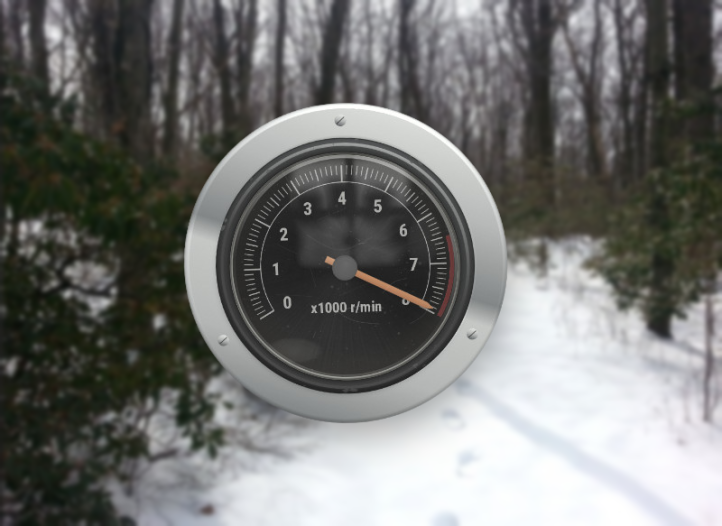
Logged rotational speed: 7900,rpm
